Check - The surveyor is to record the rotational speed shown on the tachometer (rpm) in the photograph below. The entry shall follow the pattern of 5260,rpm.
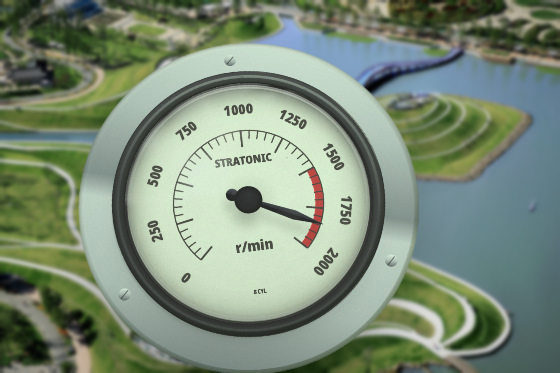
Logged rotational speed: 1850,rpm
